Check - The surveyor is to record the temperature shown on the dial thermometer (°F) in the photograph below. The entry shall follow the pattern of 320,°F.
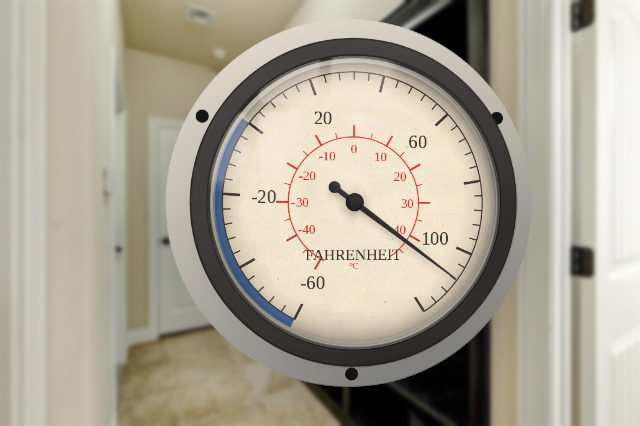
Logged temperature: 108,°F
